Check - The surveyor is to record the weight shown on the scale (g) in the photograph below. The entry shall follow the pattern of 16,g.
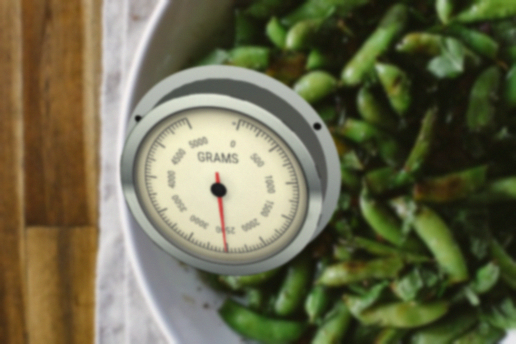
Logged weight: 2500,g
